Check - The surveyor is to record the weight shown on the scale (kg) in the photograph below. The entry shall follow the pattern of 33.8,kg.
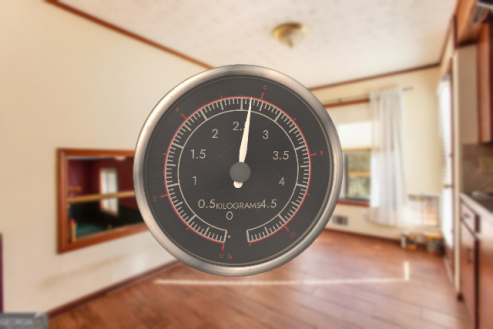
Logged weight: 2.6,kg
